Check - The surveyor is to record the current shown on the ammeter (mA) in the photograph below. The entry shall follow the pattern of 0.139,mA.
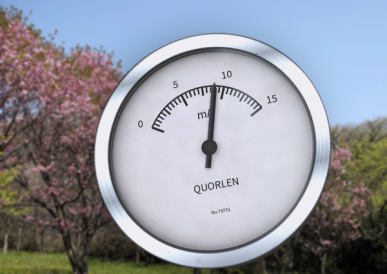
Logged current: 9,mA
